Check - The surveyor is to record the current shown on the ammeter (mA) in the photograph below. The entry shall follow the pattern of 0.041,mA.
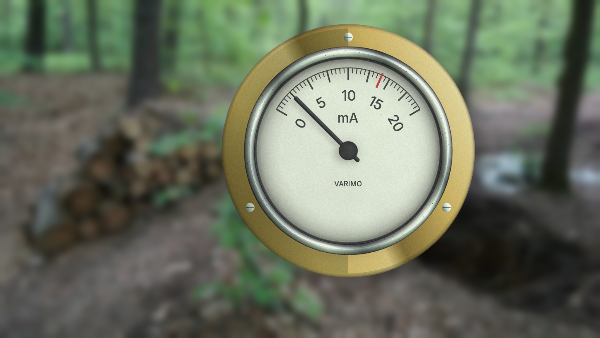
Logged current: 2.5,mA
